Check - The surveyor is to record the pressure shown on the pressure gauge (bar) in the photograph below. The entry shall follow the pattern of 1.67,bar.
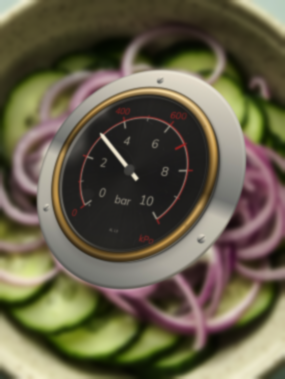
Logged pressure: 3,bar
